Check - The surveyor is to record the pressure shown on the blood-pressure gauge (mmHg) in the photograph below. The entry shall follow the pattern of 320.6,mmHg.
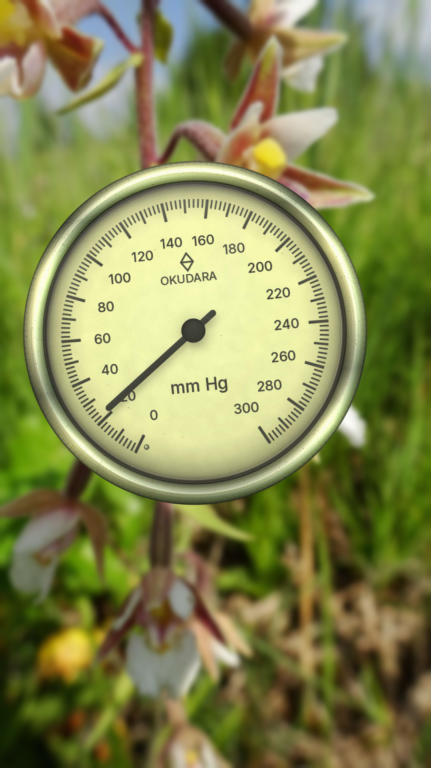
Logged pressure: 22,mmHg
